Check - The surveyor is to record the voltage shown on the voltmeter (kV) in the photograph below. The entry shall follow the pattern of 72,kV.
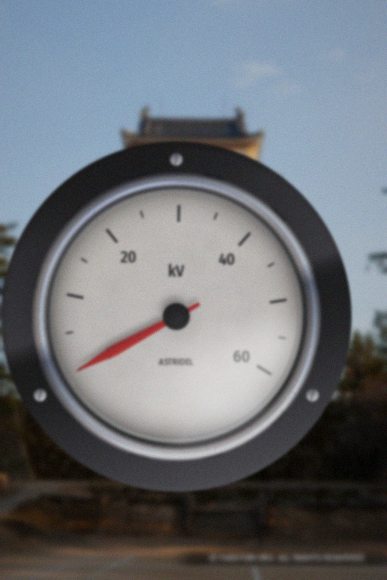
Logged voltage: 0,kV
